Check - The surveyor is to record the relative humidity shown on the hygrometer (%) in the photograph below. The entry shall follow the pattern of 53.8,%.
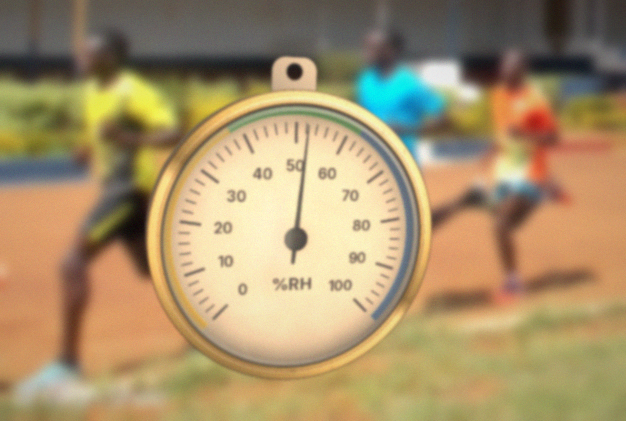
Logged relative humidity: 52,%
